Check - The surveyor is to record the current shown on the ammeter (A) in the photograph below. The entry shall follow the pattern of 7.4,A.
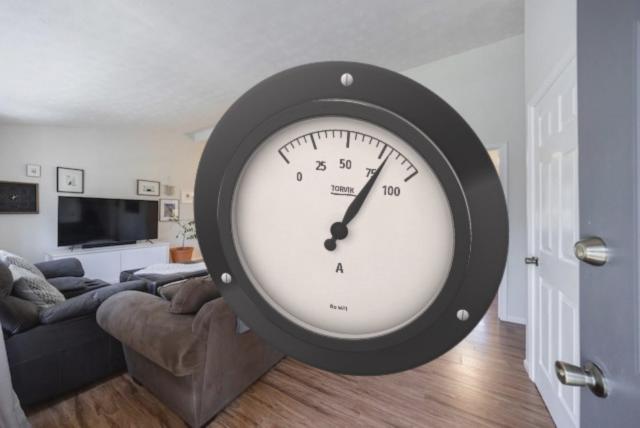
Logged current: 80,A
